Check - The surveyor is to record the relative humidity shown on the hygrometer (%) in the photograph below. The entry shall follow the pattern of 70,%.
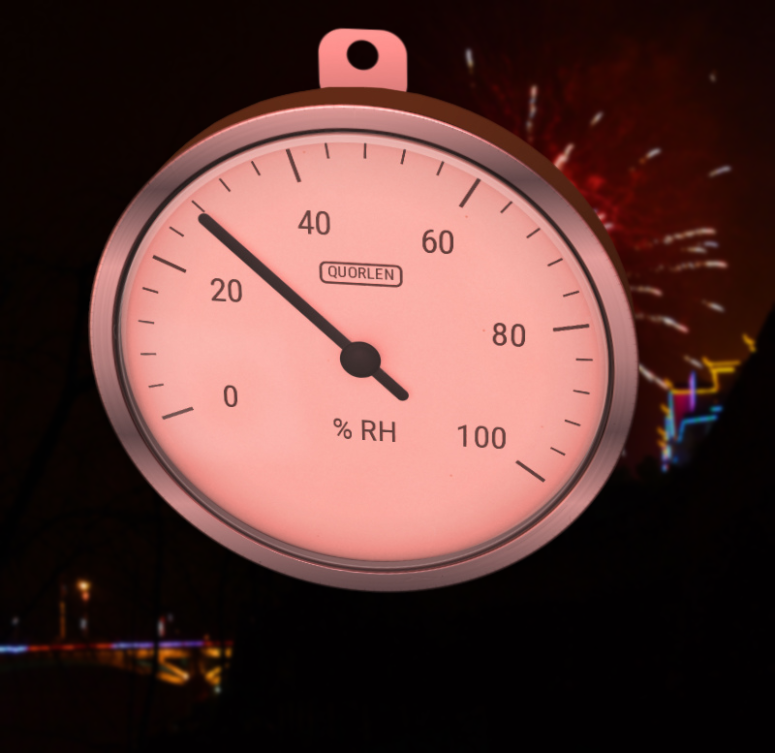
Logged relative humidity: 28,%
